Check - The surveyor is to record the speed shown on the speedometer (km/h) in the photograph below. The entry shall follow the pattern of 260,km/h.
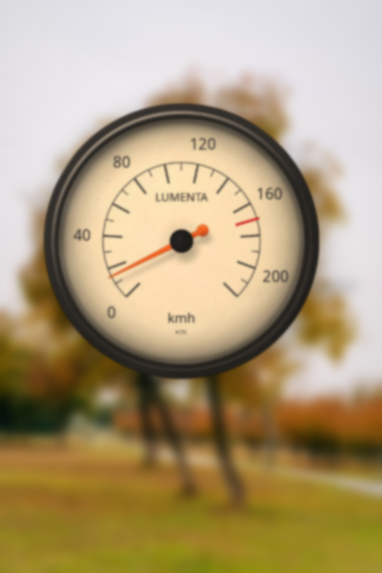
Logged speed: 15,km/h
